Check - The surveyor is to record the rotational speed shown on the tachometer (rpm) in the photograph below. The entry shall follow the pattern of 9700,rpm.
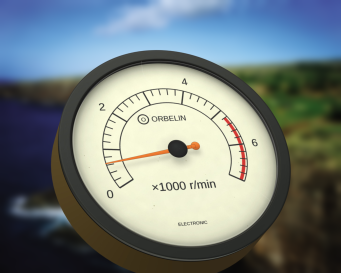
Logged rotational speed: 600,rpm
